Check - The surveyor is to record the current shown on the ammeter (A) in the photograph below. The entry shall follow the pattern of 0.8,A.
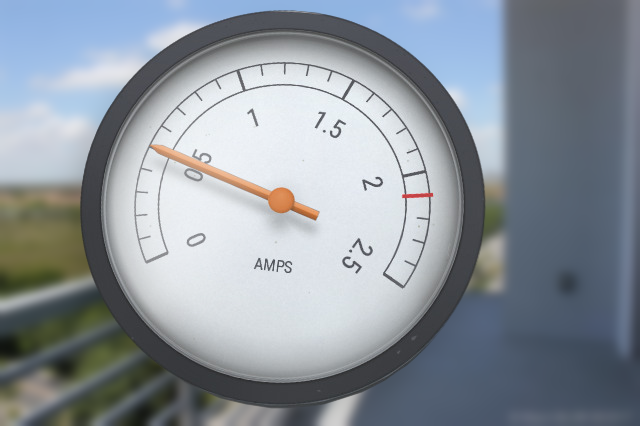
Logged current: 0.5,A
